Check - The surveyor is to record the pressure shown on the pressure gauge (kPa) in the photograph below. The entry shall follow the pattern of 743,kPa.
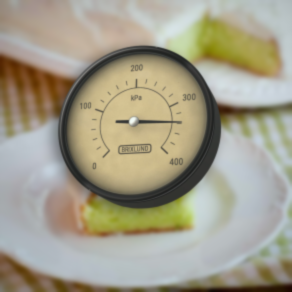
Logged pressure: 340,kPa
